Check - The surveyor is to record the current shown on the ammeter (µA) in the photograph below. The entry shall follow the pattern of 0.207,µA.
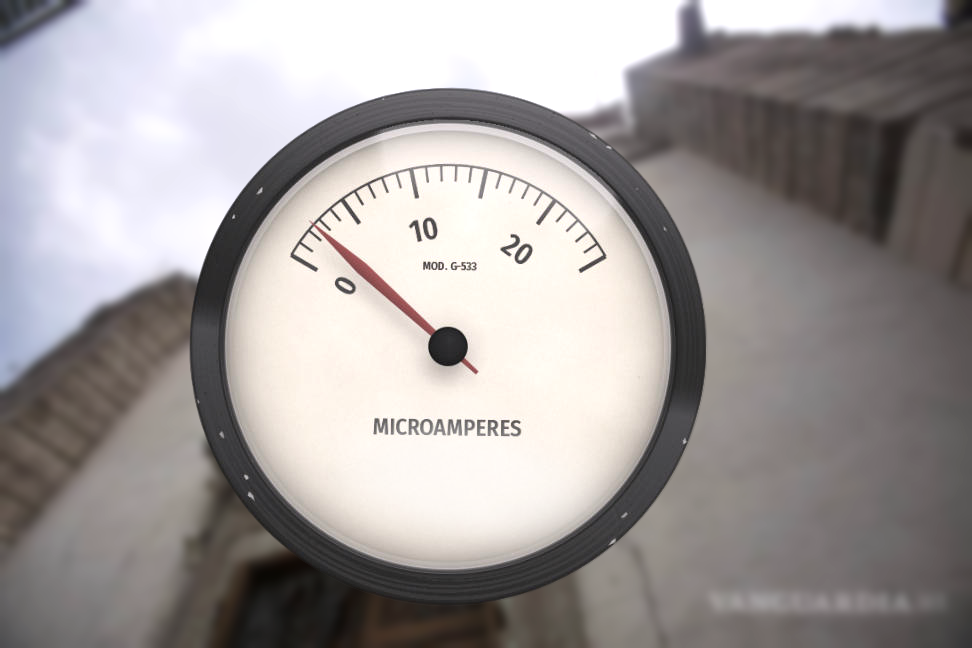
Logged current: 2.5,µA
